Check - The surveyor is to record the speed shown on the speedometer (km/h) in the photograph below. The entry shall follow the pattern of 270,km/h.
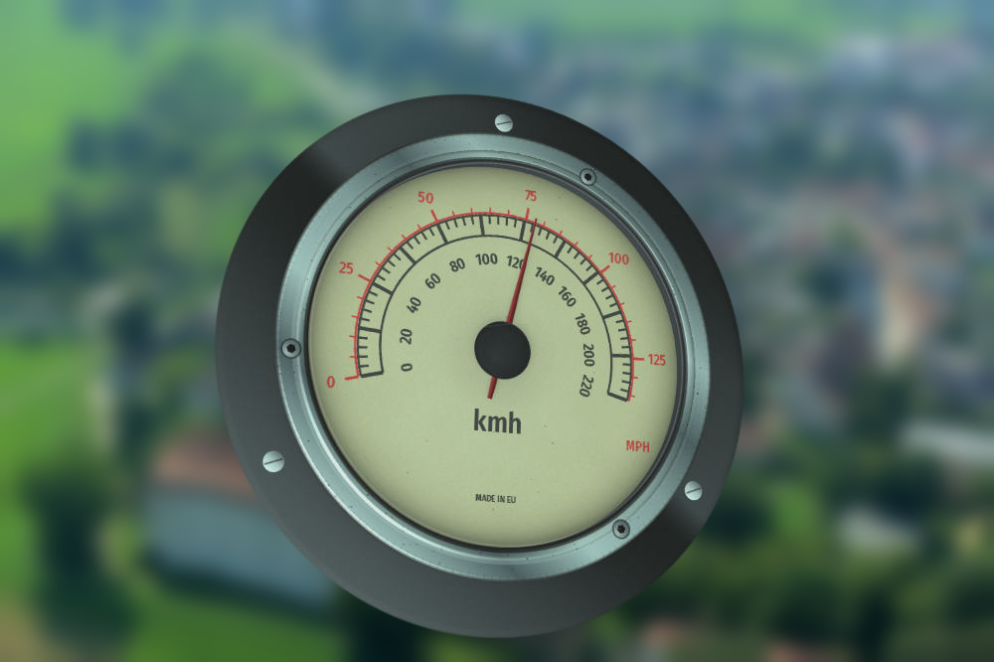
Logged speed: 124,km/h
